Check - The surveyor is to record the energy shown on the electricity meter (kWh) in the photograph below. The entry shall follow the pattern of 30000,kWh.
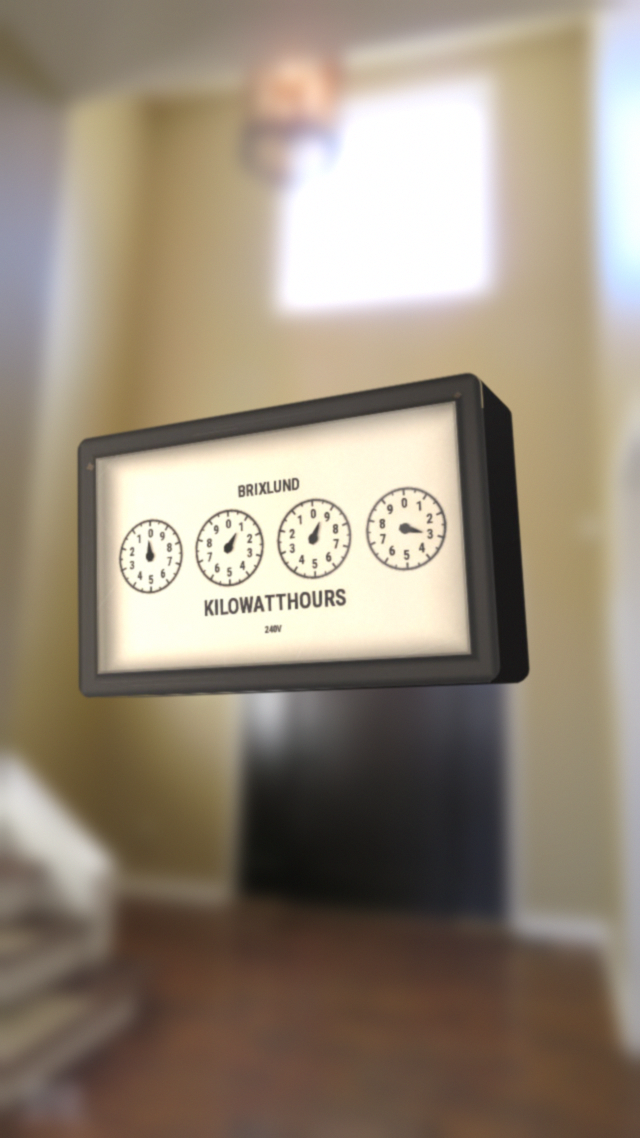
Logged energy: 93,kWh
